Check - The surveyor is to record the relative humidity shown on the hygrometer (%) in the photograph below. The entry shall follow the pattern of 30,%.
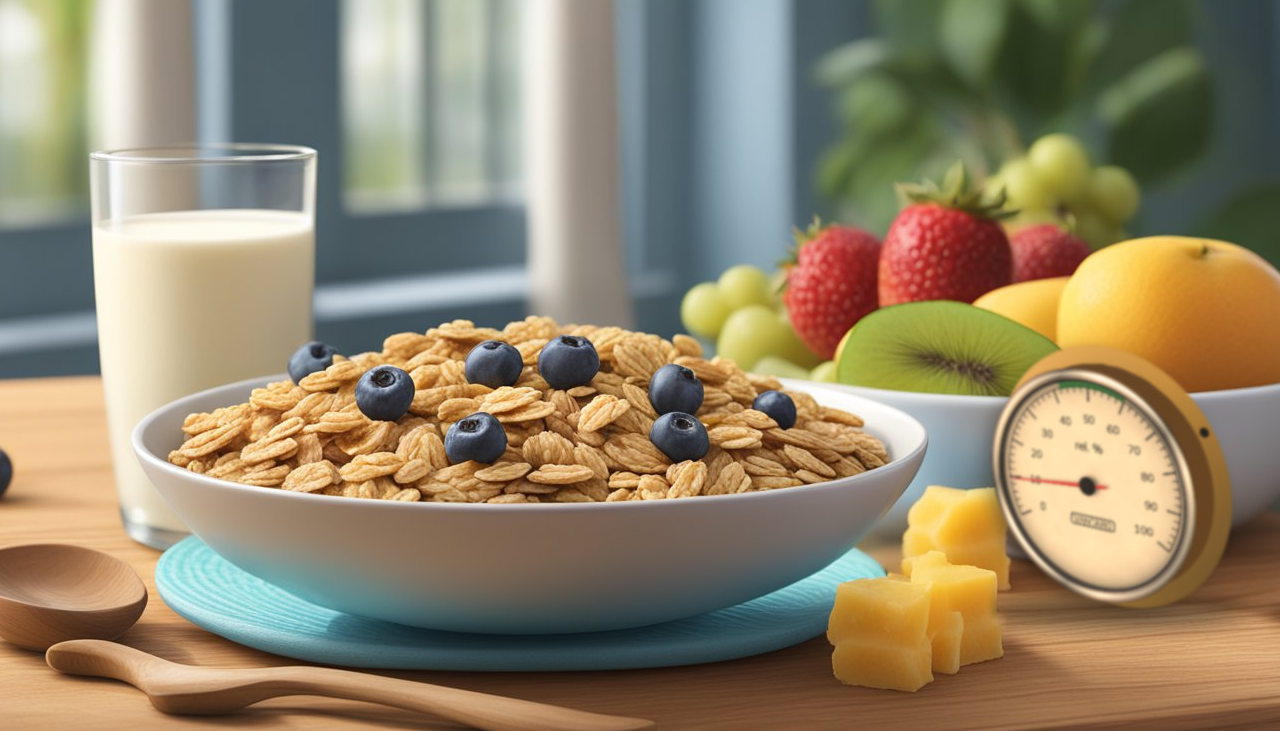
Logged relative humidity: 10,%
